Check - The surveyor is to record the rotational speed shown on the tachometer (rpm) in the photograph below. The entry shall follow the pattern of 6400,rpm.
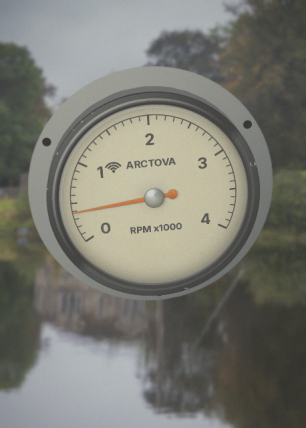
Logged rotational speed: 400,rpm
